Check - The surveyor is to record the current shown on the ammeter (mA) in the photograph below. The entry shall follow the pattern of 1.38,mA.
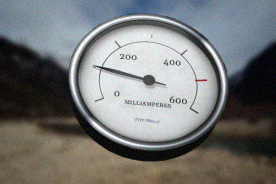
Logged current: 100,mA
